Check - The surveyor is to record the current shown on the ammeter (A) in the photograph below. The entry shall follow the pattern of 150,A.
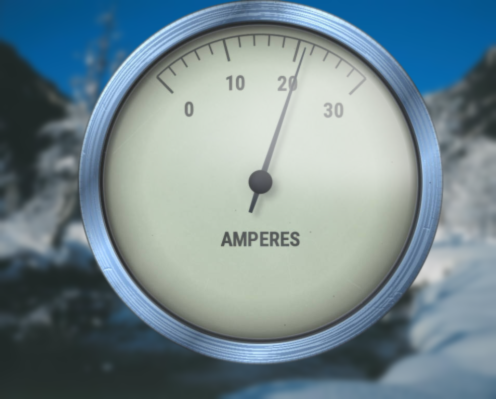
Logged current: 21,A
